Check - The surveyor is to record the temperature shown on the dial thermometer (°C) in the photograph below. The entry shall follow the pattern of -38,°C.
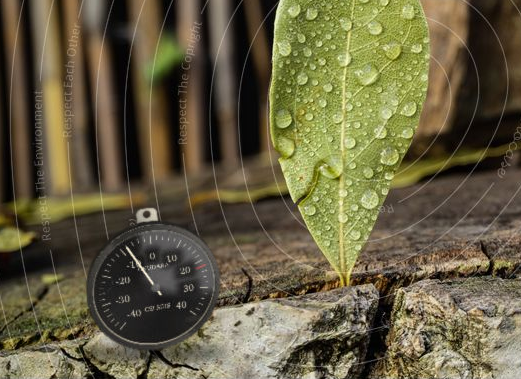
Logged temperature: -8,°C
